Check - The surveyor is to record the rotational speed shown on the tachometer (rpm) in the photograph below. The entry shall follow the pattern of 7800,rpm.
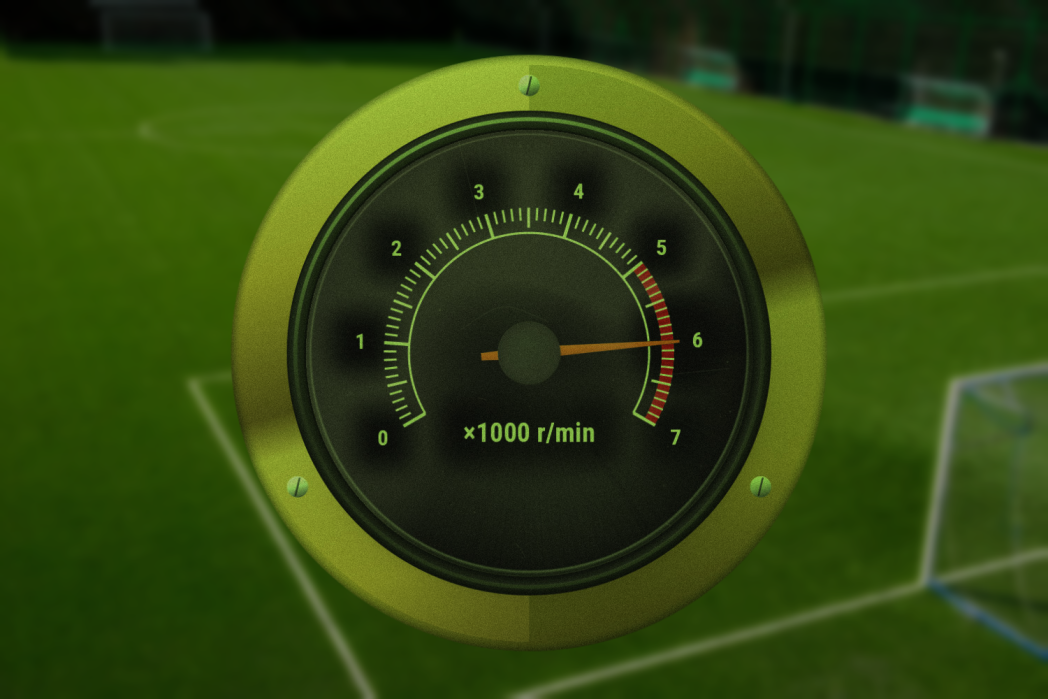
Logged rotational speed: 6000,rpm
